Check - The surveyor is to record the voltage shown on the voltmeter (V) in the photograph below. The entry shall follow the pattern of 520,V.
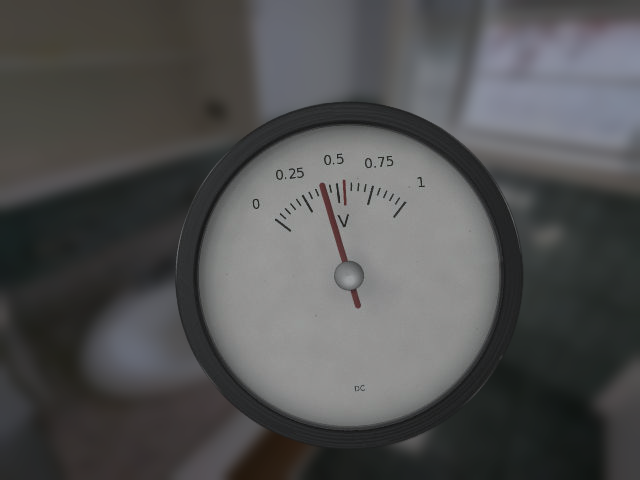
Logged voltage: 0.4,V
